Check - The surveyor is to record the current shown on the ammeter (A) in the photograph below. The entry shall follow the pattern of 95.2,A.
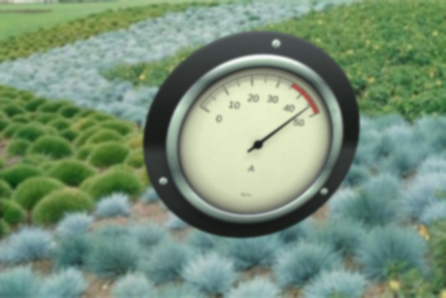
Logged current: 45,A
